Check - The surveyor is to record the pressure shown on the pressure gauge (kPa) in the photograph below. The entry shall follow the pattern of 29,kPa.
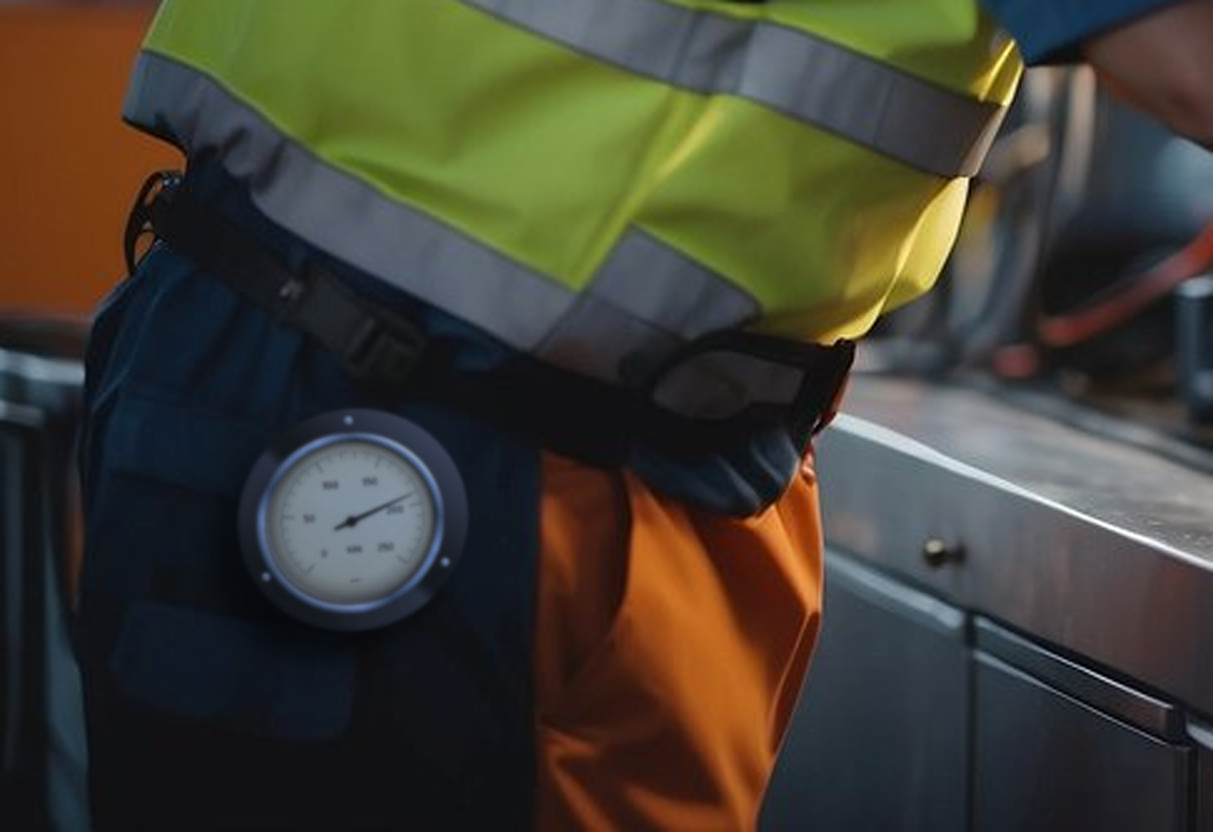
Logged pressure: 190,kPa
